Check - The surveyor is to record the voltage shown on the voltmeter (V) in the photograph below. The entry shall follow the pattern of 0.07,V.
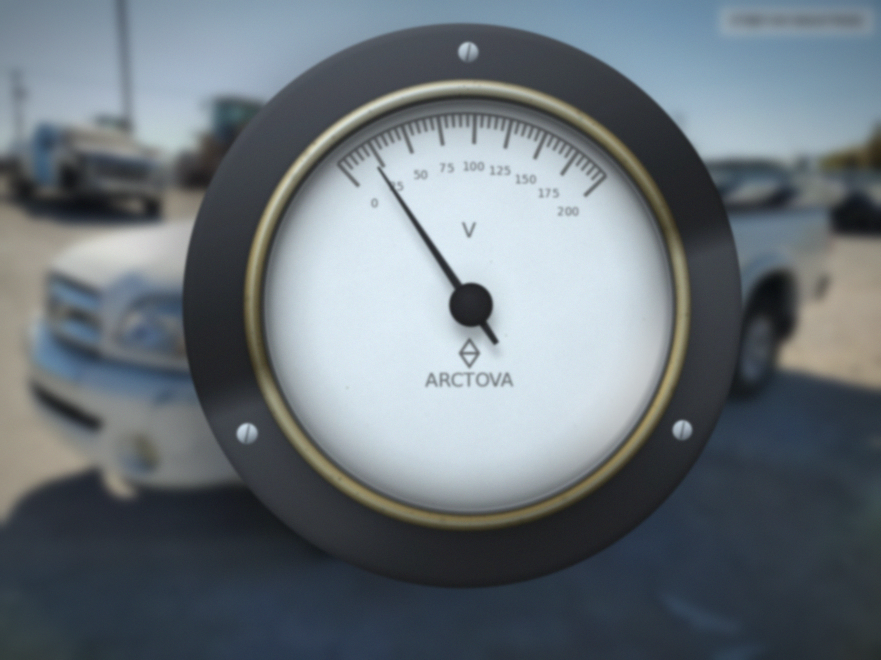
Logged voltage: 20,V
